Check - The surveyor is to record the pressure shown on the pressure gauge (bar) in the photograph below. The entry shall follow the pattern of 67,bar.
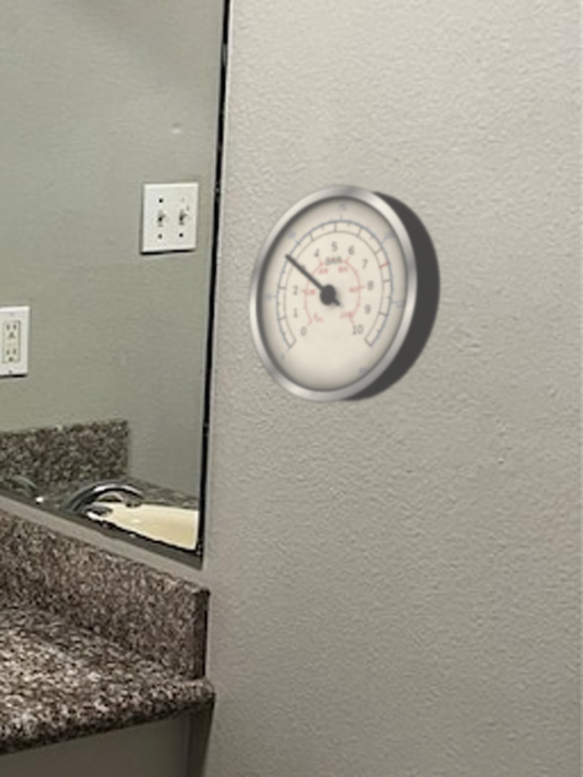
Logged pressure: 3,bar
